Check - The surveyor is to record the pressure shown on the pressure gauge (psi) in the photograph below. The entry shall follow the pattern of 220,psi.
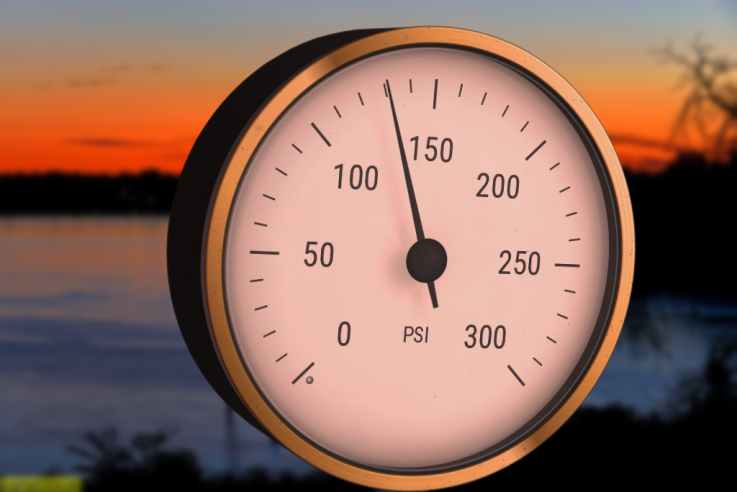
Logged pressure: 130,psi
